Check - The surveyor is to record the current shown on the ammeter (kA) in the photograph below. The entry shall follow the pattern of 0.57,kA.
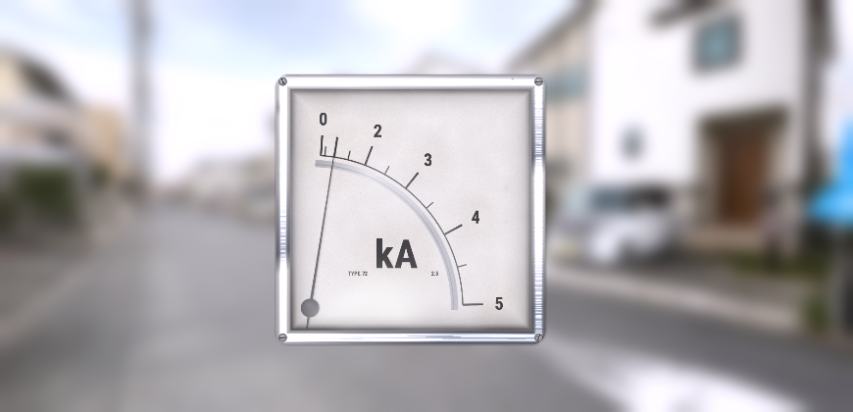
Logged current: 1,kA
